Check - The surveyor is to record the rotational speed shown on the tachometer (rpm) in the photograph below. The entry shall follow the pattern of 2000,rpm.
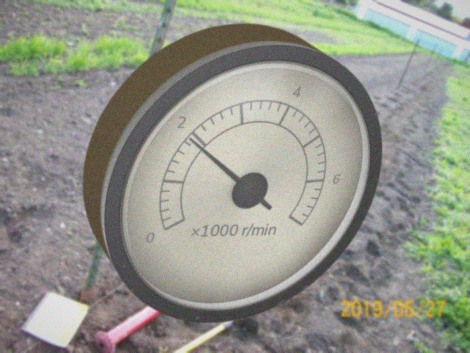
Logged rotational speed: 1900,rpm
